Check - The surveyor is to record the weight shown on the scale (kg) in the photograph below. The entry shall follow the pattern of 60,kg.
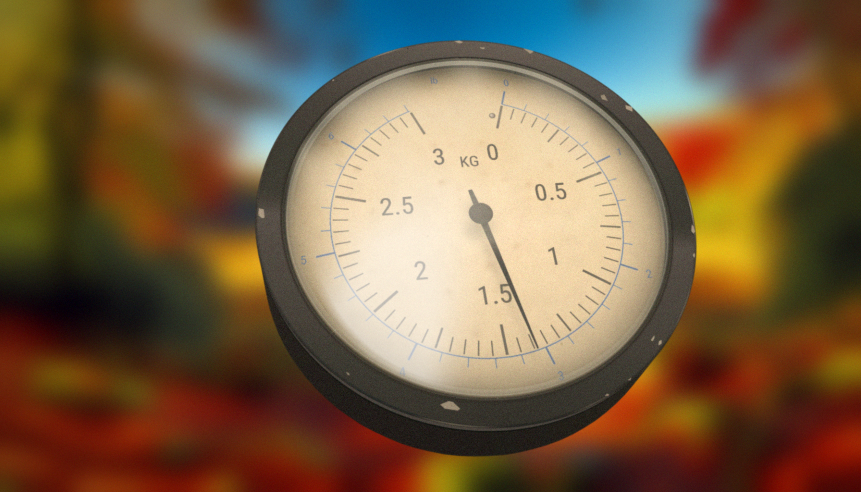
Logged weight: 1.4,kg
